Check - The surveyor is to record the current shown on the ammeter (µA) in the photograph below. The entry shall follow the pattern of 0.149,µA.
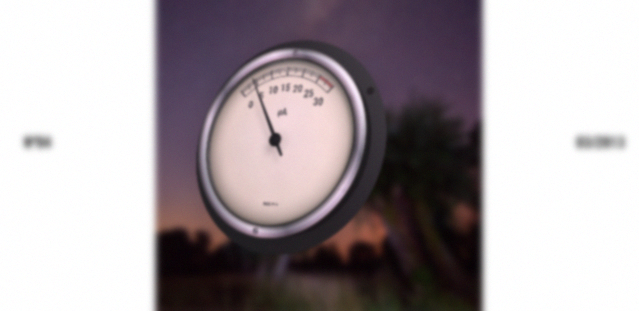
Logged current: 5,µA
